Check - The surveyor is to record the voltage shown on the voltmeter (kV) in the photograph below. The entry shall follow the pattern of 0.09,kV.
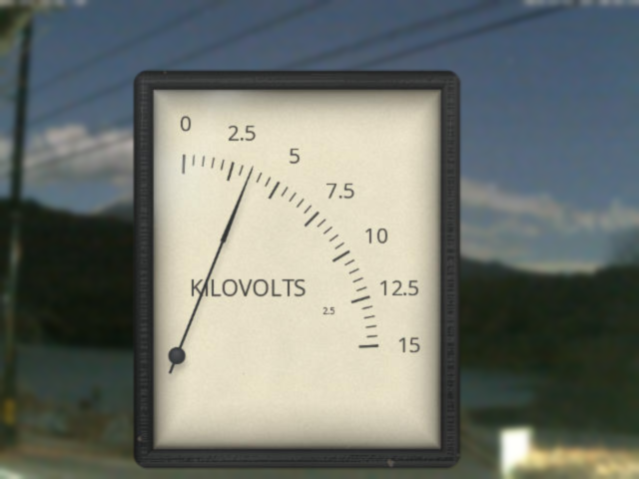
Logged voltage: 3.5,kV
